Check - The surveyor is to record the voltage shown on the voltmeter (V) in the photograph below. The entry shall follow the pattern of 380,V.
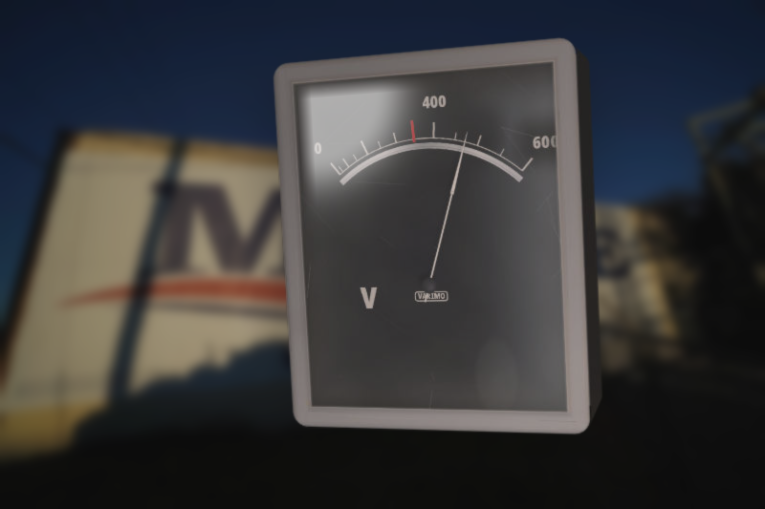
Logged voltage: 475,V
